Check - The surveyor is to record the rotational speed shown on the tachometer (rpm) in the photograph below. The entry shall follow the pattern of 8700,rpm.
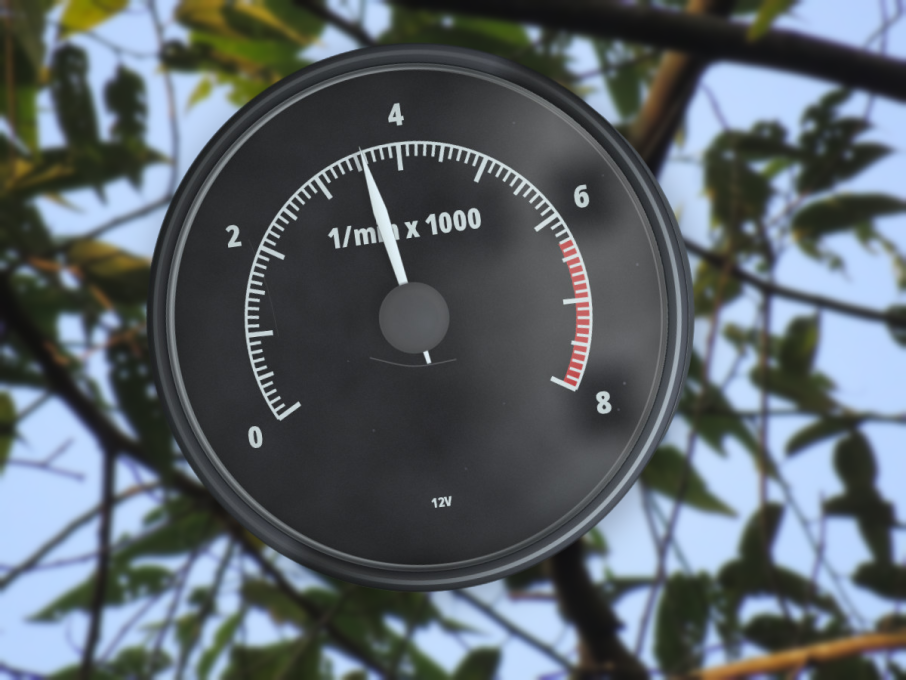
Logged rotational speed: 3600,rpm
